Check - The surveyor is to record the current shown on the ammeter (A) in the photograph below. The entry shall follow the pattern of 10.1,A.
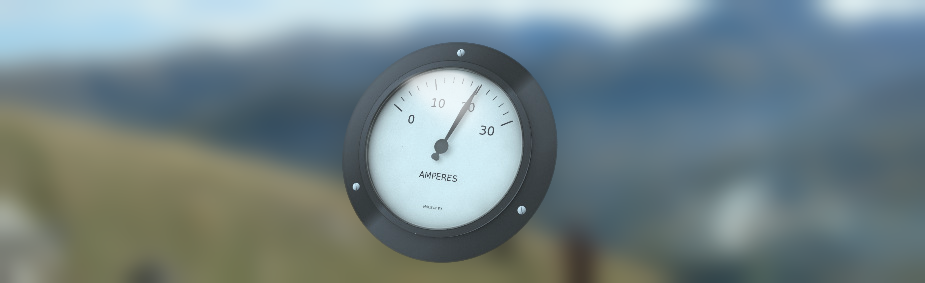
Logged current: 20,A
